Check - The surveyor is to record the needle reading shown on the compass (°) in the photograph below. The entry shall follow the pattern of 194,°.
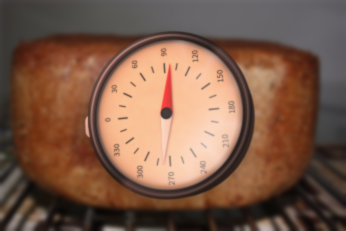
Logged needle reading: 97.5,°
